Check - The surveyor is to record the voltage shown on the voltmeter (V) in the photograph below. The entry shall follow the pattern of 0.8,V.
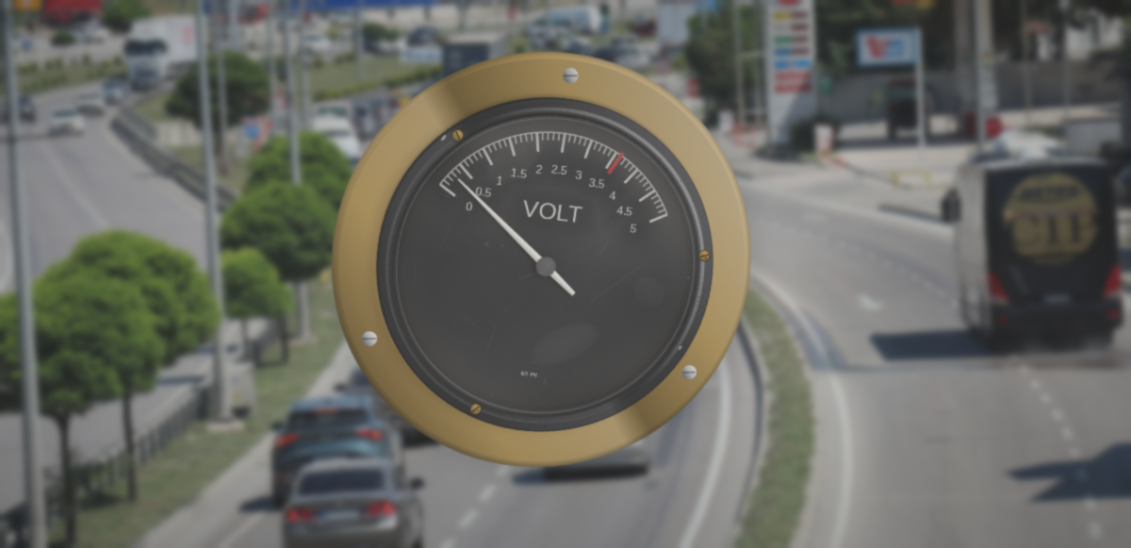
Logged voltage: 0.3,V
